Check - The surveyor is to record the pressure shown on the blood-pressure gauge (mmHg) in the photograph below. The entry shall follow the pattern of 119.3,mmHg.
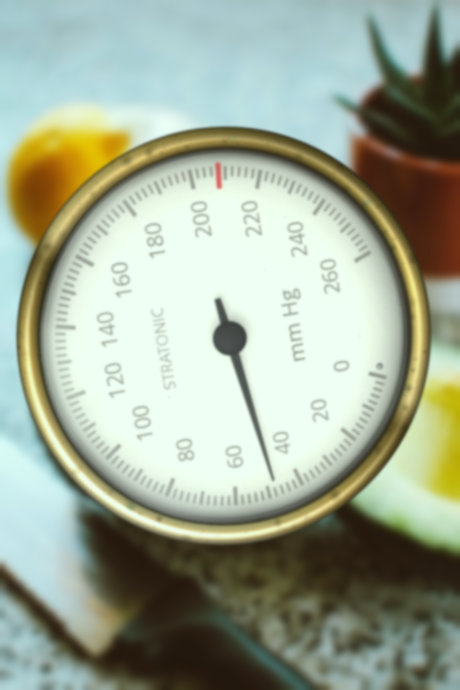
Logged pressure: 48,mmHg
